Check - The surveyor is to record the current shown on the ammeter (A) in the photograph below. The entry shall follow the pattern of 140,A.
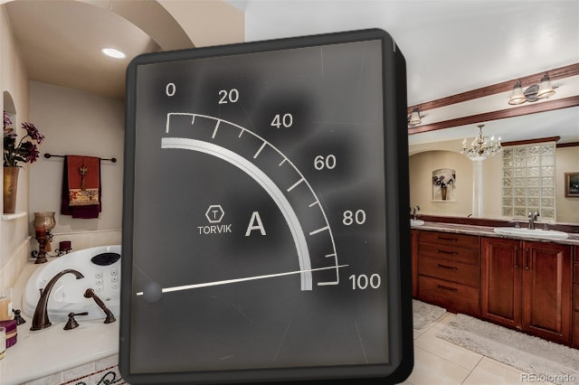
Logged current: 95,A
